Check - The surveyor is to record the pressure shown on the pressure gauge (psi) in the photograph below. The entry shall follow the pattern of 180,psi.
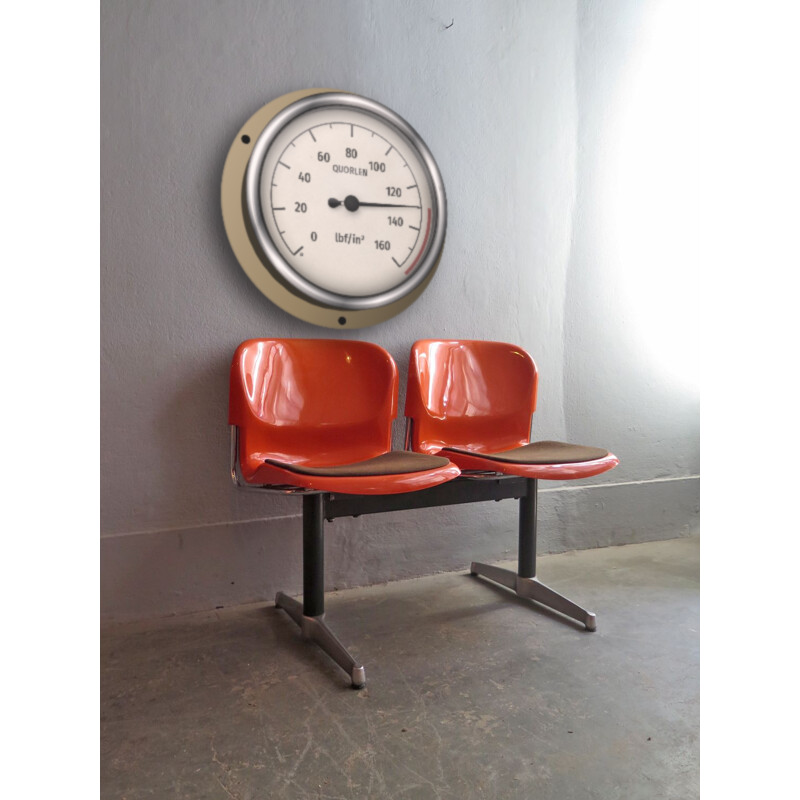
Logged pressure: 130,psi
